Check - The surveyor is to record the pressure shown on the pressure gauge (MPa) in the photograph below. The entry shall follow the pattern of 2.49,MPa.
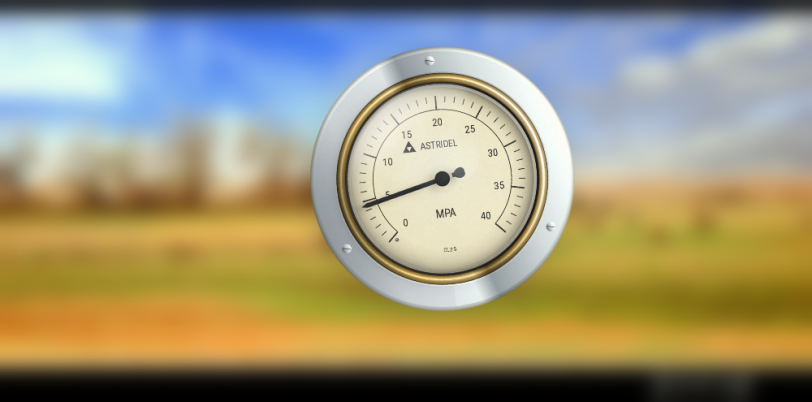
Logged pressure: 4.5,MPa
